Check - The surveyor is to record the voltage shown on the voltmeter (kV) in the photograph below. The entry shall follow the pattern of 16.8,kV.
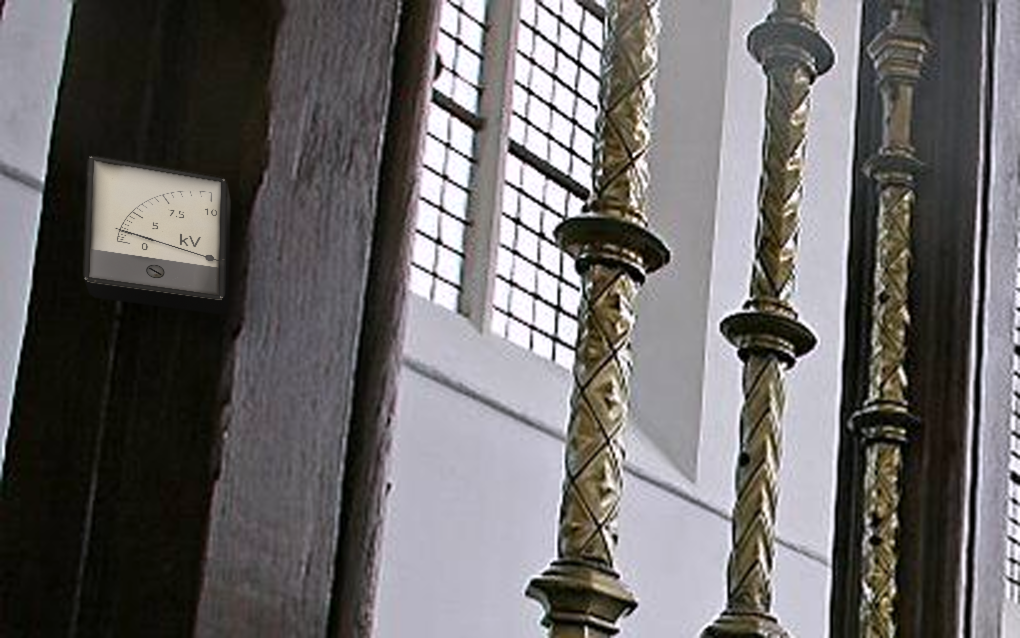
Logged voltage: 2.5,kV
